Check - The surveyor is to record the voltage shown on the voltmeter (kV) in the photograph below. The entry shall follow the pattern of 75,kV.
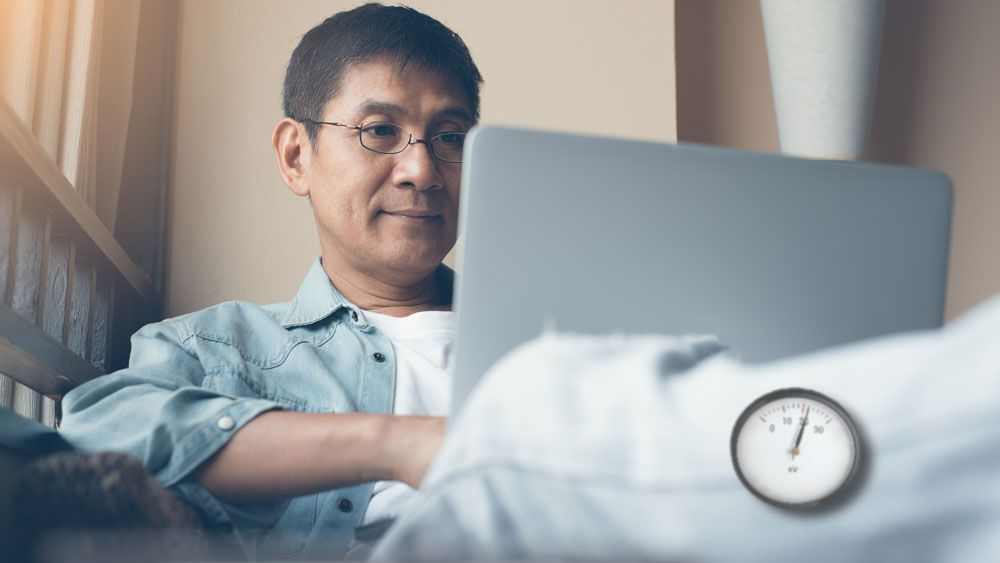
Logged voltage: 20,kV
